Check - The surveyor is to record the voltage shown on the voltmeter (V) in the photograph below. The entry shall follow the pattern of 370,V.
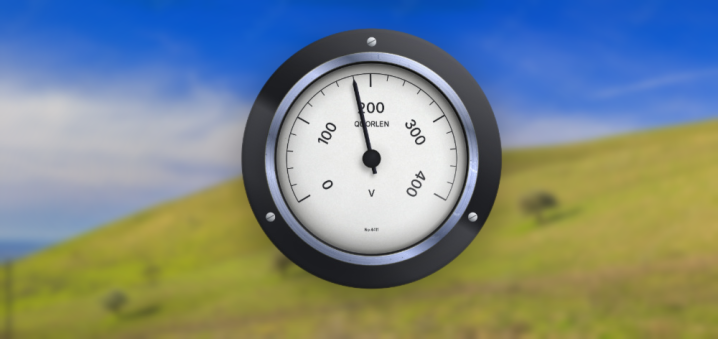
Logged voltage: 180,V
